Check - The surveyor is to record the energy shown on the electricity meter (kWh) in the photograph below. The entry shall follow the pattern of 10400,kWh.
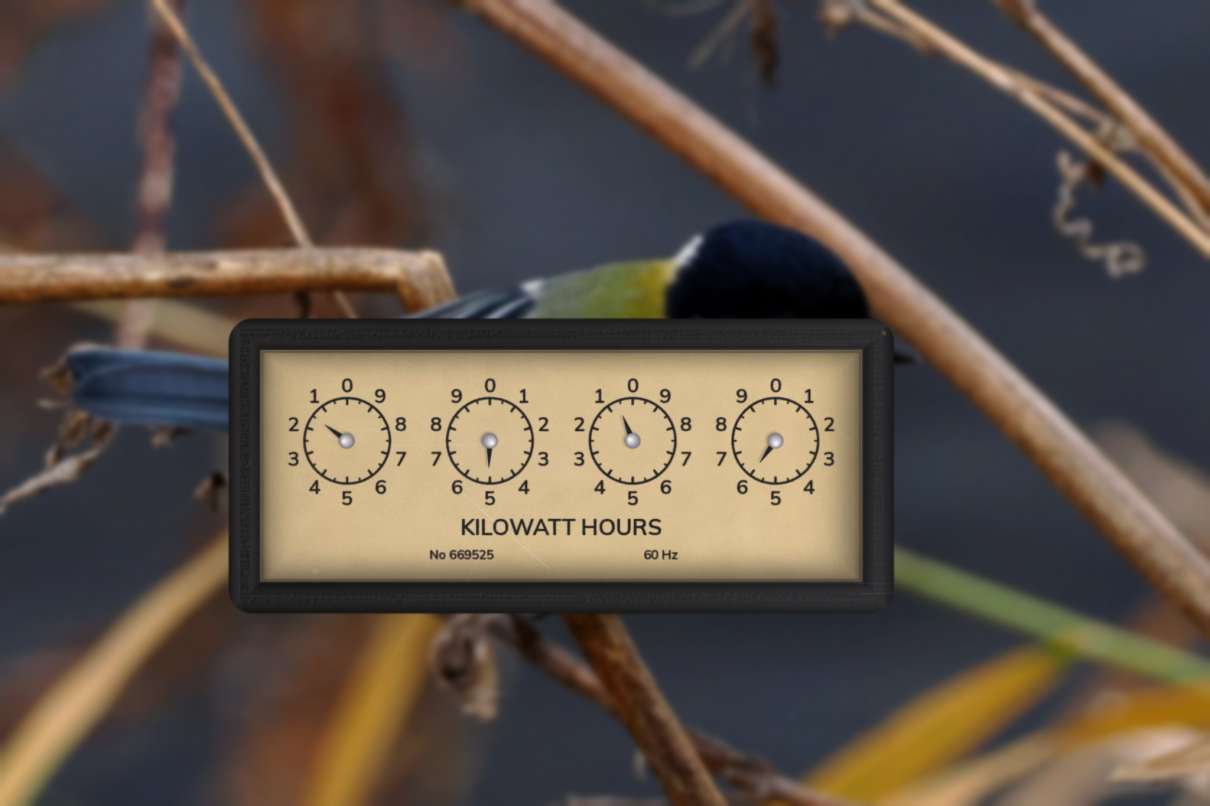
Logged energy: 1506,kWh
